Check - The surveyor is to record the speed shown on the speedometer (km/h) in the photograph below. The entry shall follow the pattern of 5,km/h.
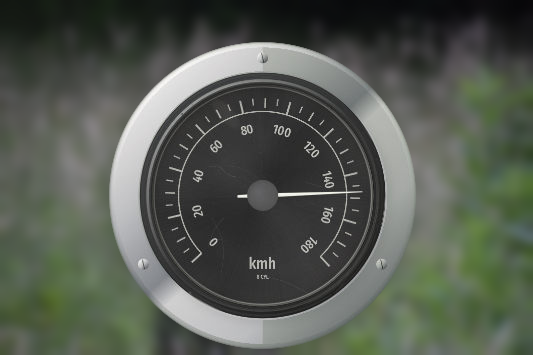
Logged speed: 147.5,km/h
